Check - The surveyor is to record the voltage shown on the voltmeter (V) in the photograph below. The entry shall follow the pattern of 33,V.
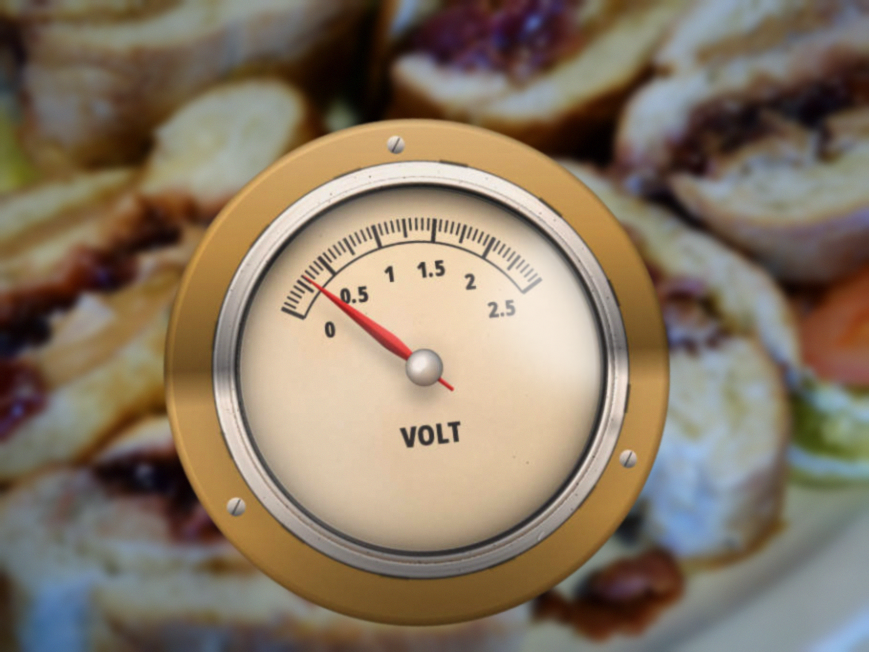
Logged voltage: 0.3,V
